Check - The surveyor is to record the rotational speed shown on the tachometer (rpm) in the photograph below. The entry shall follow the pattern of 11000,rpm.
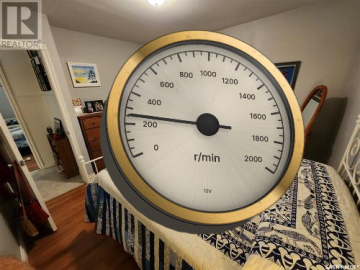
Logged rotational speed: 250,rpm
